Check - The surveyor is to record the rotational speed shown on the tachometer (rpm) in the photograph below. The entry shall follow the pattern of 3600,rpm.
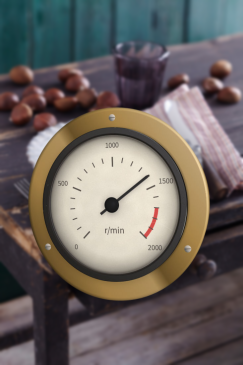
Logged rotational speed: 1400,rpm
